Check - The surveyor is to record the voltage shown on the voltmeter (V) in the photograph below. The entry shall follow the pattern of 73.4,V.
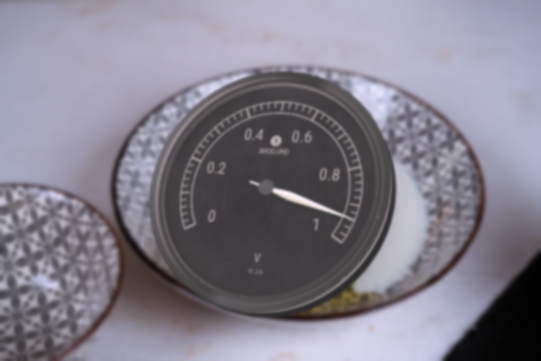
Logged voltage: 0.94,V
